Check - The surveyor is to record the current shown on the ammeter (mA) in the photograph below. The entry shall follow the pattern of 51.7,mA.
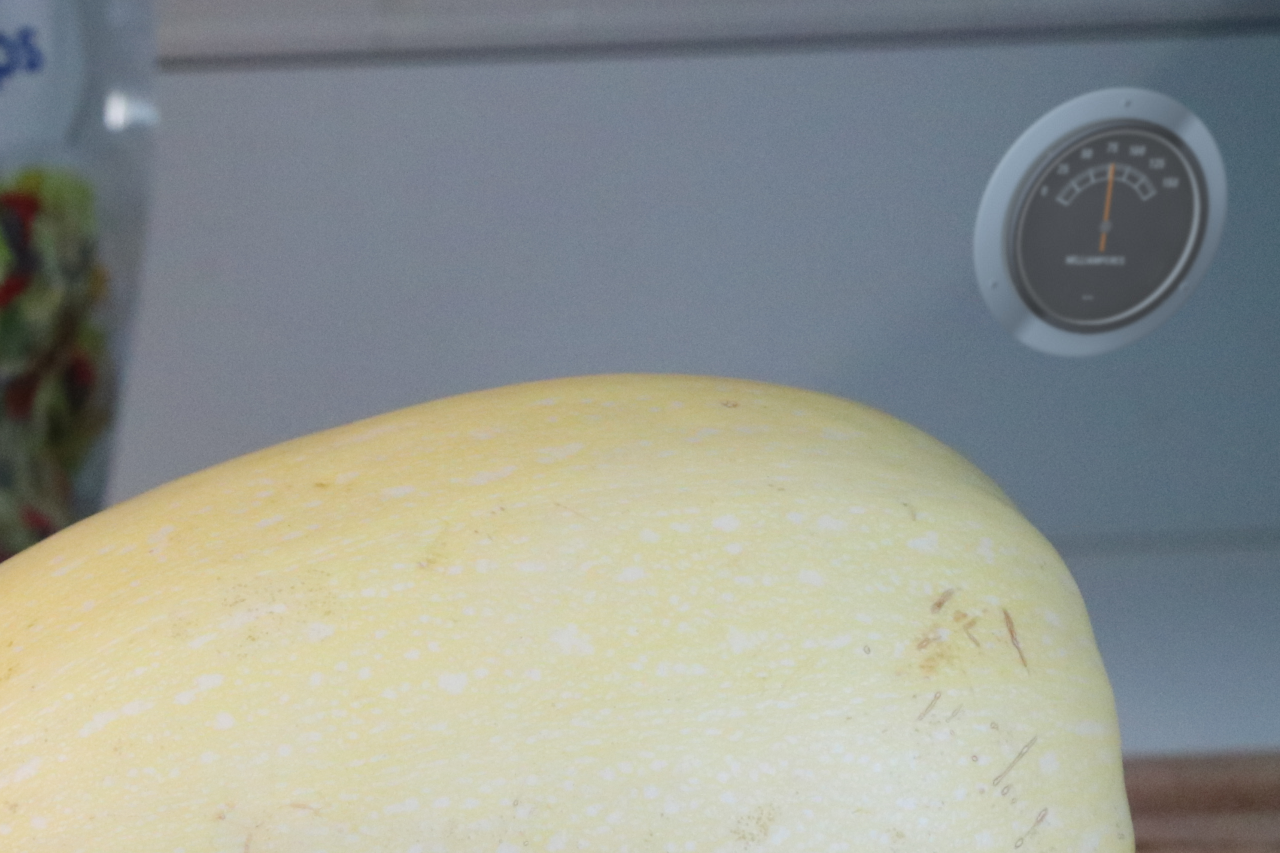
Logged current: 75,mA
